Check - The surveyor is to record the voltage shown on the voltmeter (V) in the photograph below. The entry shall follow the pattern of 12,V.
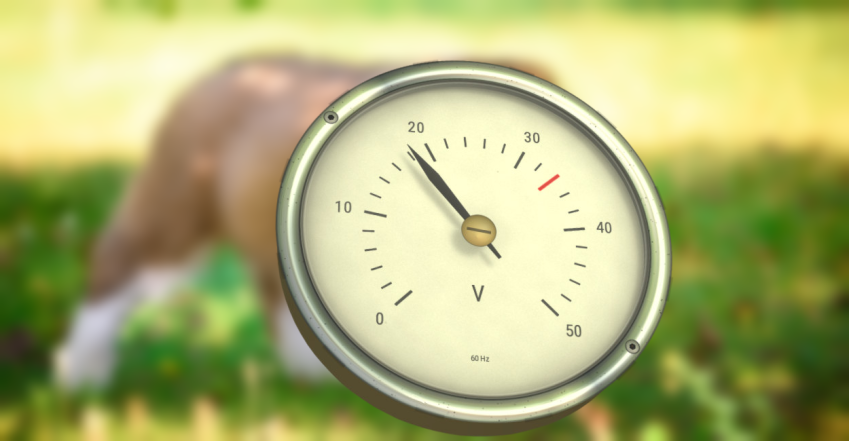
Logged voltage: 18,V
